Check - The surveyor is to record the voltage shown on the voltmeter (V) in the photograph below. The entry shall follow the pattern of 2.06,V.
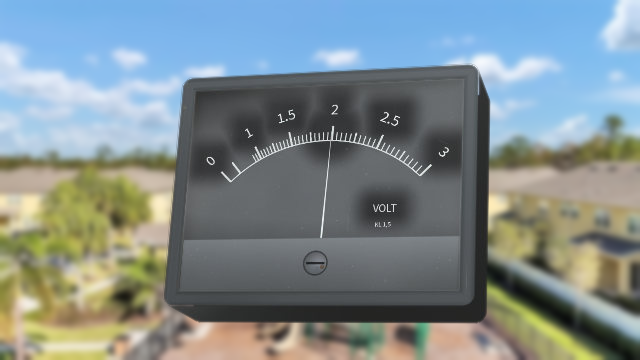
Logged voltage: 2,V
